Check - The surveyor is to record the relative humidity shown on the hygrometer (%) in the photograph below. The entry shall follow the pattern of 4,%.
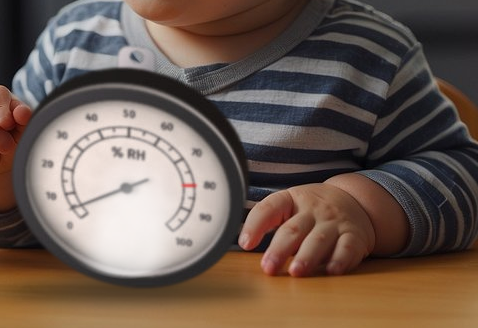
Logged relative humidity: 5,%
